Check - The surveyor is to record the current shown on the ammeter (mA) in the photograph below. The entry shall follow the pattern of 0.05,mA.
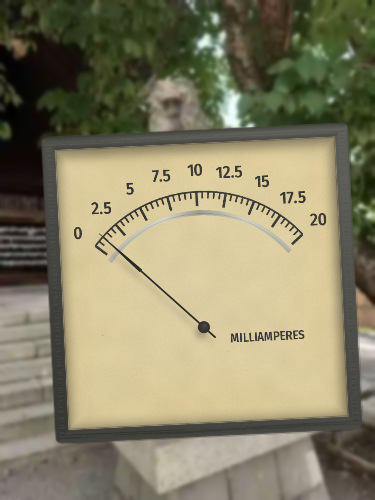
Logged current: 1,mA
